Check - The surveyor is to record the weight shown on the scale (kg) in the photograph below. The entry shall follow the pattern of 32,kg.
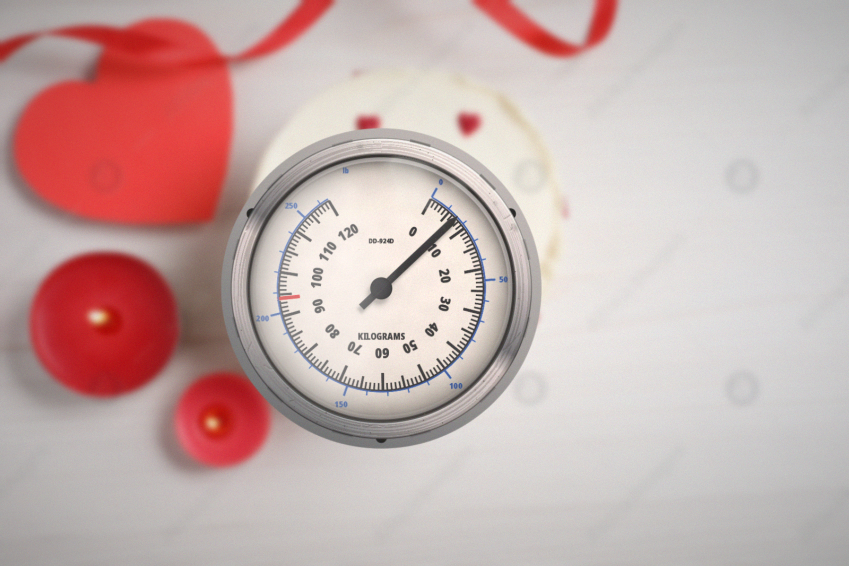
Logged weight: 7,kg
